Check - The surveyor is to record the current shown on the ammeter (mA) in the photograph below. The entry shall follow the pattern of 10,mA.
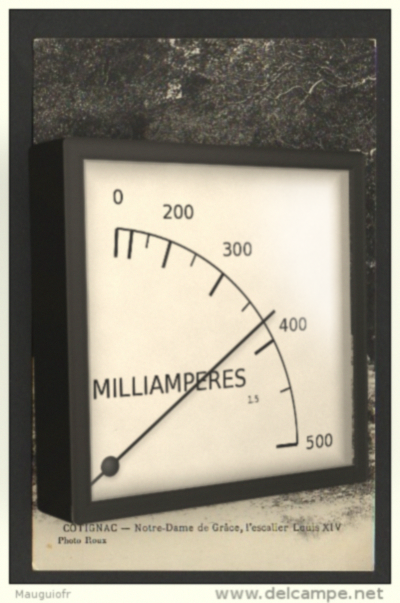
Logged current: 375,mA
